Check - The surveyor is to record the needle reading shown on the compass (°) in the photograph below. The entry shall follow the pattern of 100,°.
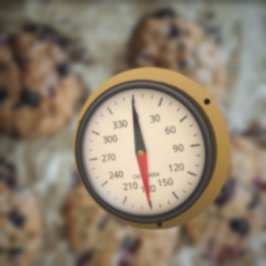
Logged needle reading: 180,°
